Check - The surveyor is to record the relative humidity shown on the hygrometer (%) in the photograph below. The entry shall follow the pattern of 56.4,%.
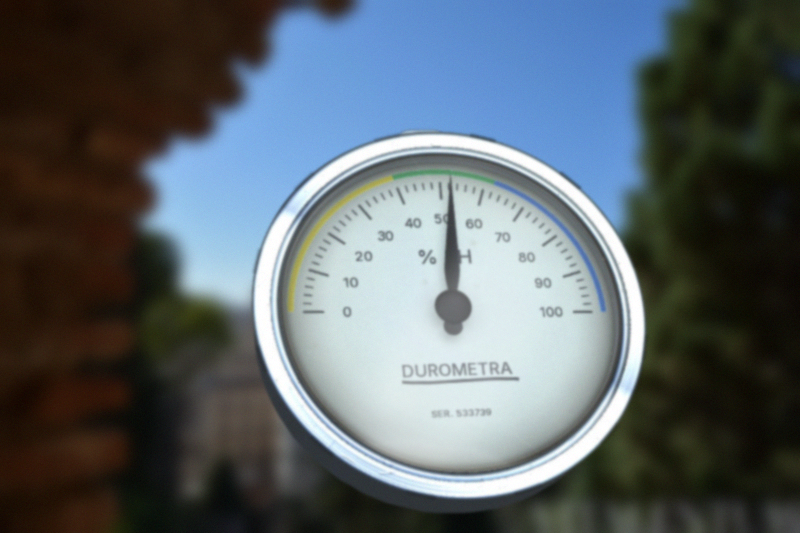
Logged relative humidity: 52,%
